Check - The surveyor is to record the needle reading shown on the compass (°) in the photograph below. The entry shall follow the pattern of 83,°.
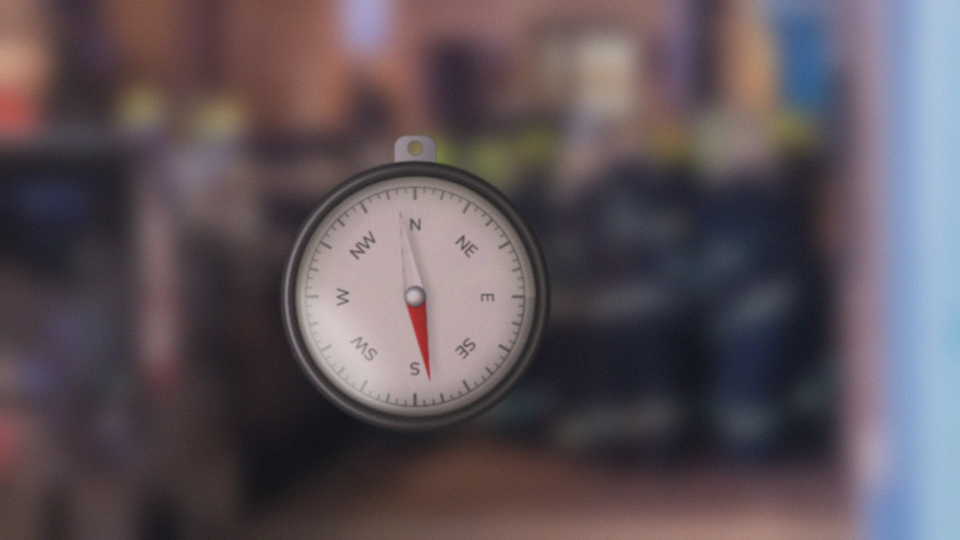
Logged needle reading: 170,°
